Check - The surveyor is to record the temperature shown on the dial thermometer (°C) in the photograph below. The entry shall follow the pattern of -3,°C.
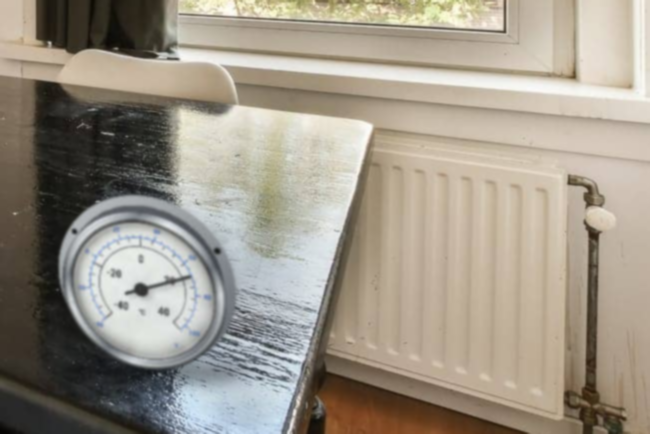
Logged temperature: 20,°C
